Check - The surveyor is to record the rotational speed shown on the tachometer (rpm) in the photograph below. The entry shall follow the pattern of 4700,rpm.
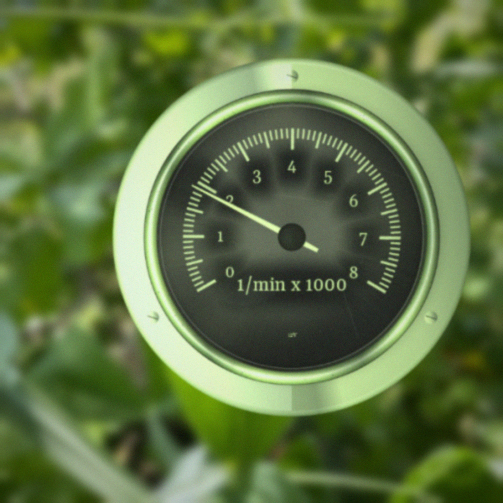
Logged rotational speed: 1900,rpm
